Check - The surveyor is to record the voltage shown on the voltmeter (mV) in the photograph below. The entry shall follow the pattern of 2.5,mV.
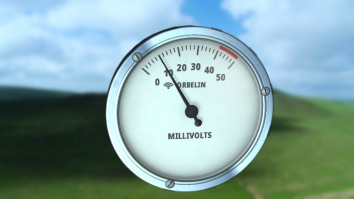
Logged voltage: 10,mV
